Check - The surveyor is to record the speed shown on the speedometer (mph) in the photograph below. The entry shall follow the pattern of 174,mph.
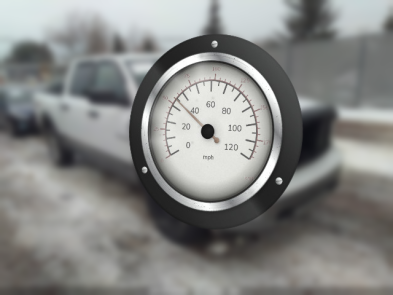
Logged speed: 35,mph
